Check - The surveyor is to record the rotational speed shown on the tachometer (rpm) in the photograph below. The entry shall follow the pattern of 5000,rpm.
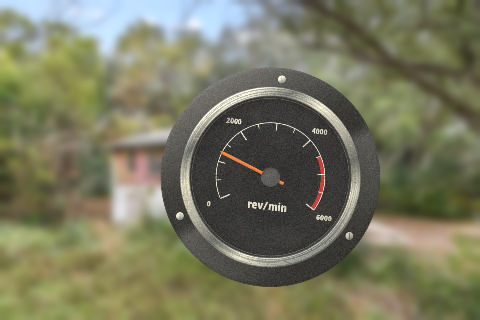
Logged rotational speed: 1250,rpm
